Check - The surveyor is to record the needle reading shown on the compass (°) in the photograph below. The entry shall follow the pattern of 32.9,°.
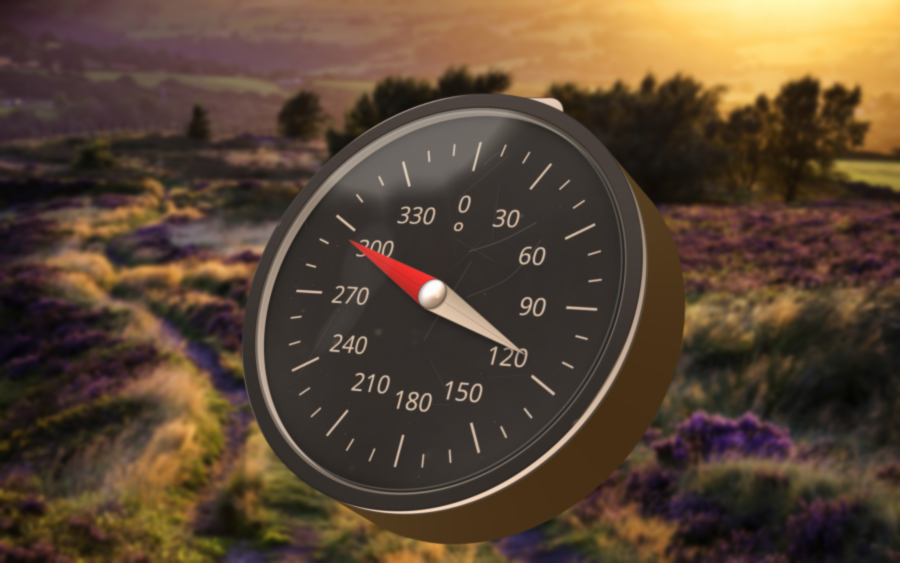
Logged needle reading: 295,°
